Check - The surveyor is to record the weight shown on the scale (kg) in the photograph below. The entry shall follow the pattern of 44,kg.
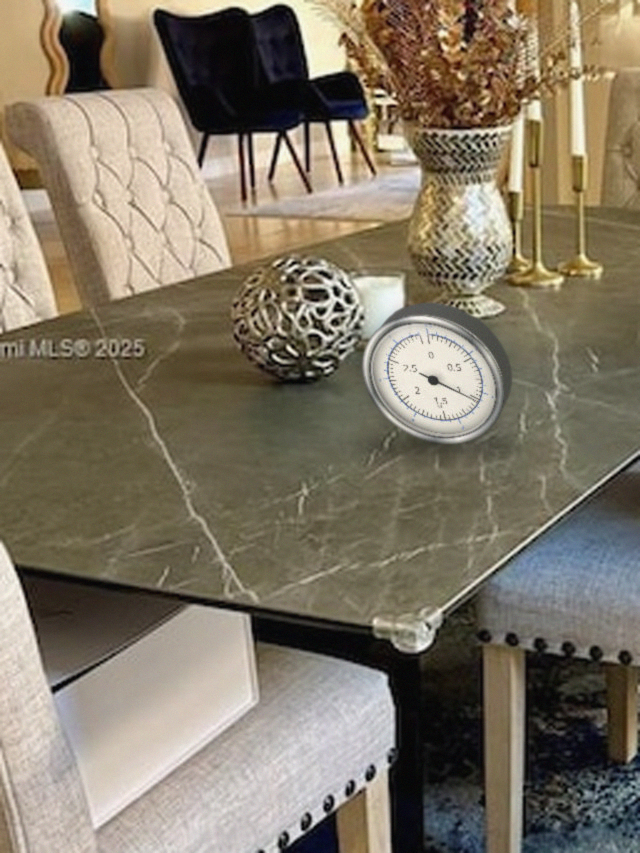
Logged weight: 1,kg
